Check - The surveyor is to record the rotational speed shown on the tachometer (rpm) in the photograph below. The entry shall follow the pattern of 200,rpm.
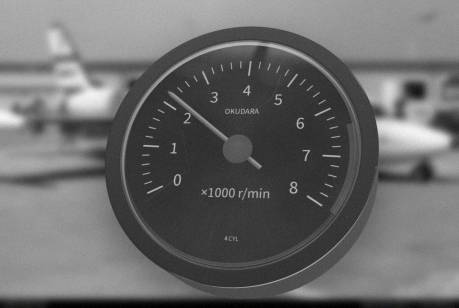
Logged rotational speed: 2200,rpm
